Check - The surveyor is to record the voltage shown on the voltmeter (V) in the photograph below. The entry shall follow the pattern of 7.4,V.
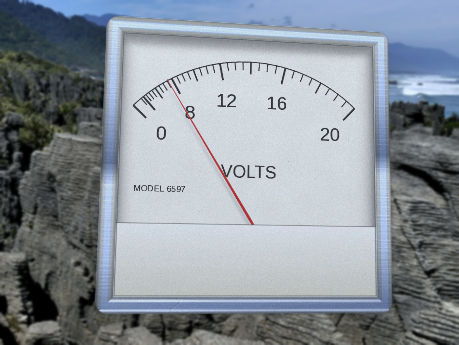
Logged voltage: 7.5,V
